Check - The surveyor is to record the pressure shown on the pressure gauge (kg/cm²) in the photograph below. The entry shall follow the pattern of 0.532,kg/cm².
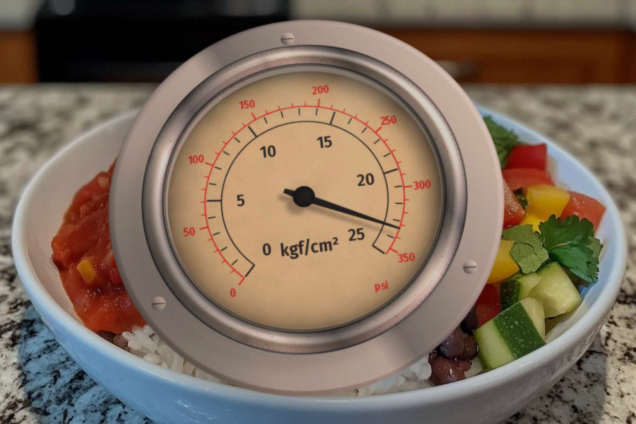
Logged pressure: 23.5,kg/cm²
